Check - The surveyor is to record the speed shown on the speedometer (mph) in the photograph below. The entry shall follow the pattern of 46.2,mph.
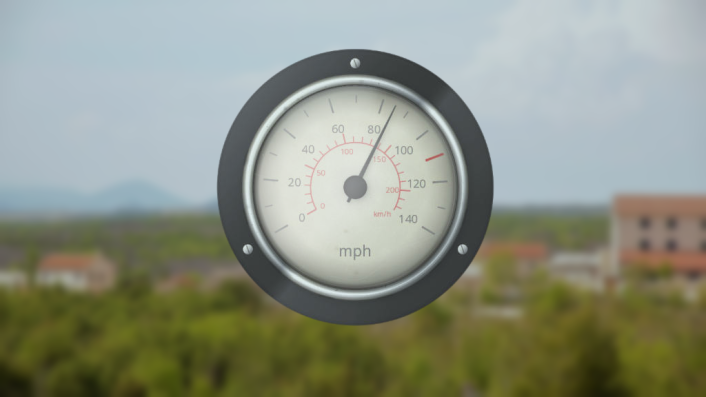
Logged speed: 85,mph
